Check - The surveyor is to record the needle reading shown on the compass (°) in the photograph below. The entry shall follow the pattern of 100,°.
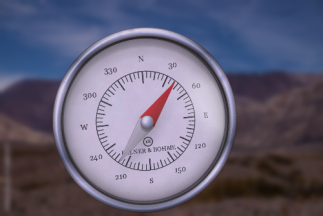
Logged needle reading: 40,°
